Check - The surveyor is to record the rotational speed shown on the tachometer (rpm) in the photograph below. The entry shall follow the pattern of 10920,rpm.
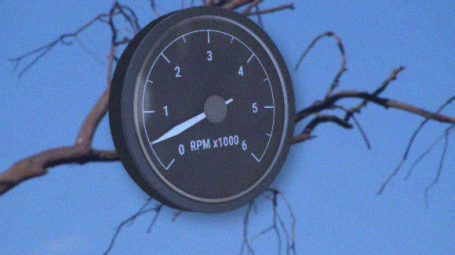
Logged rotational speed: 500,rpm
